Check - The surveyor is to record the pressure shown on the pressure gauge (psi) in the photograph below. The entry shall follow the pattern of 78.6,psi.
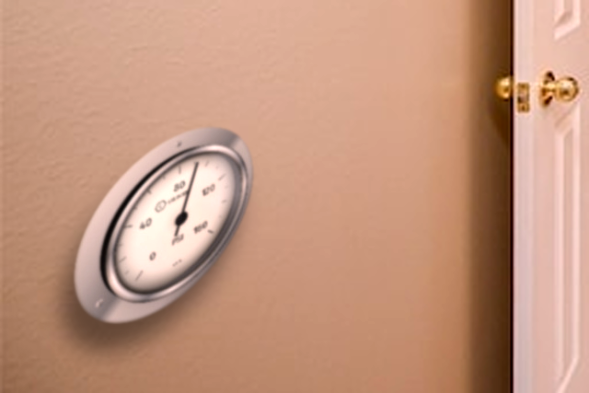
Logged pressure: 90,psi
